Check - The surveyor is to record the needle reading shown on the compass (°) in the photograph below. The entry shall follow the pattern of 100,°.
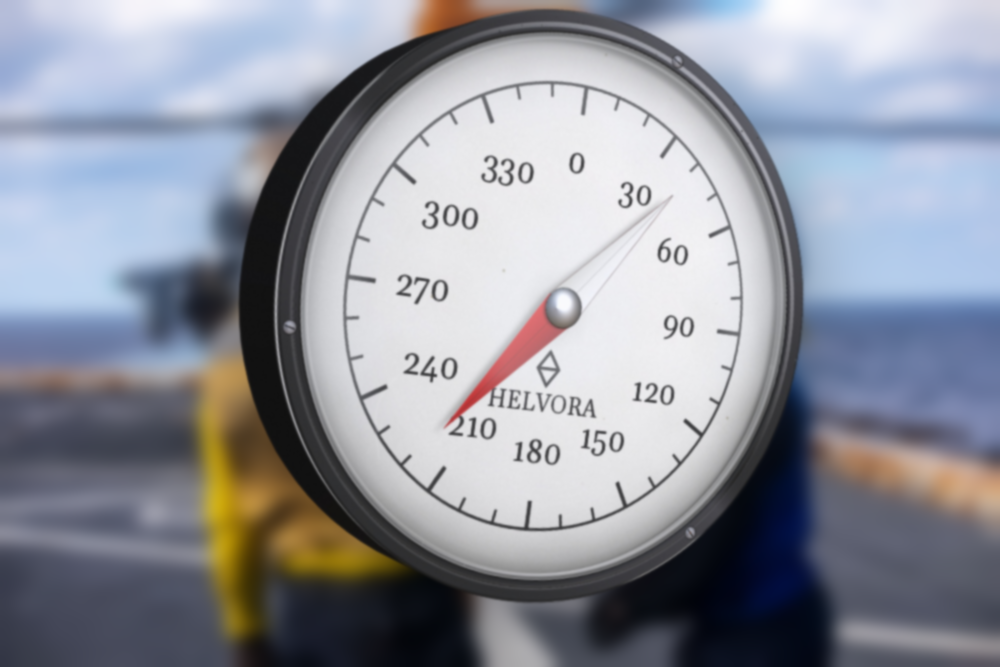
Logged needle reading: 220,°
